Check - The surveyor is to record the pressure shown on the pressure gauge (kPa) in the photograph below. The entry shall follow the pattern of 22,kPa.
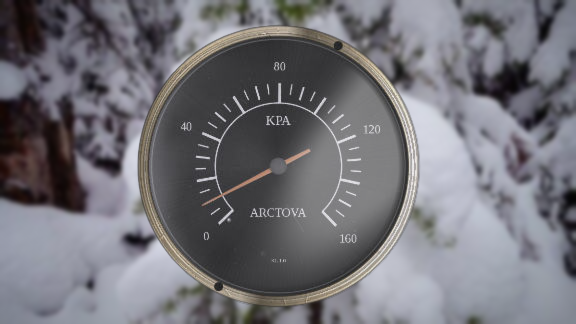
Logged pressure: 10,kPa
